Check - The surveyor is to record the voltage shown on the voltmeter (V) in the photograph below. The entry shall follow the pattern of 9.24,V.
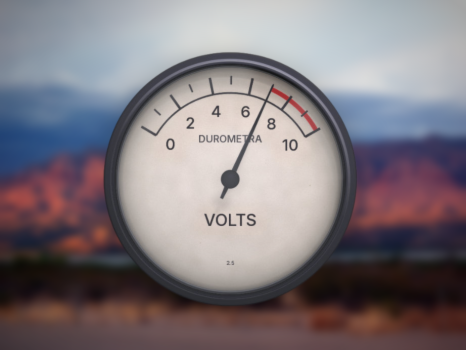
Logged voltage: 7,V
